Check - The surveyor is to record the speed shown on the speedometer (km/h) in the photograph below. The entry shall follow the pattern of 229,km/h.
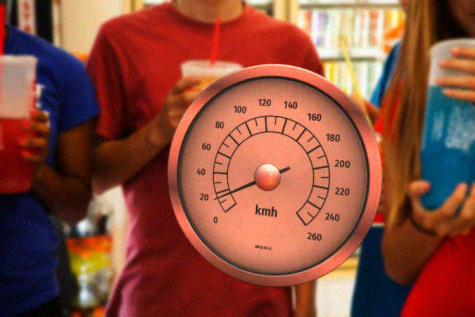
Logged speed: 15,km/h
